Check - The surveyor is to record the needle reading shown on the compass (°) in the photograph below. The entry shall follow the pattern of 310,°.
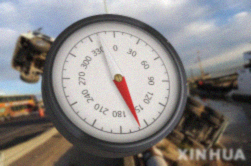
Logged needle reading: 160,°
